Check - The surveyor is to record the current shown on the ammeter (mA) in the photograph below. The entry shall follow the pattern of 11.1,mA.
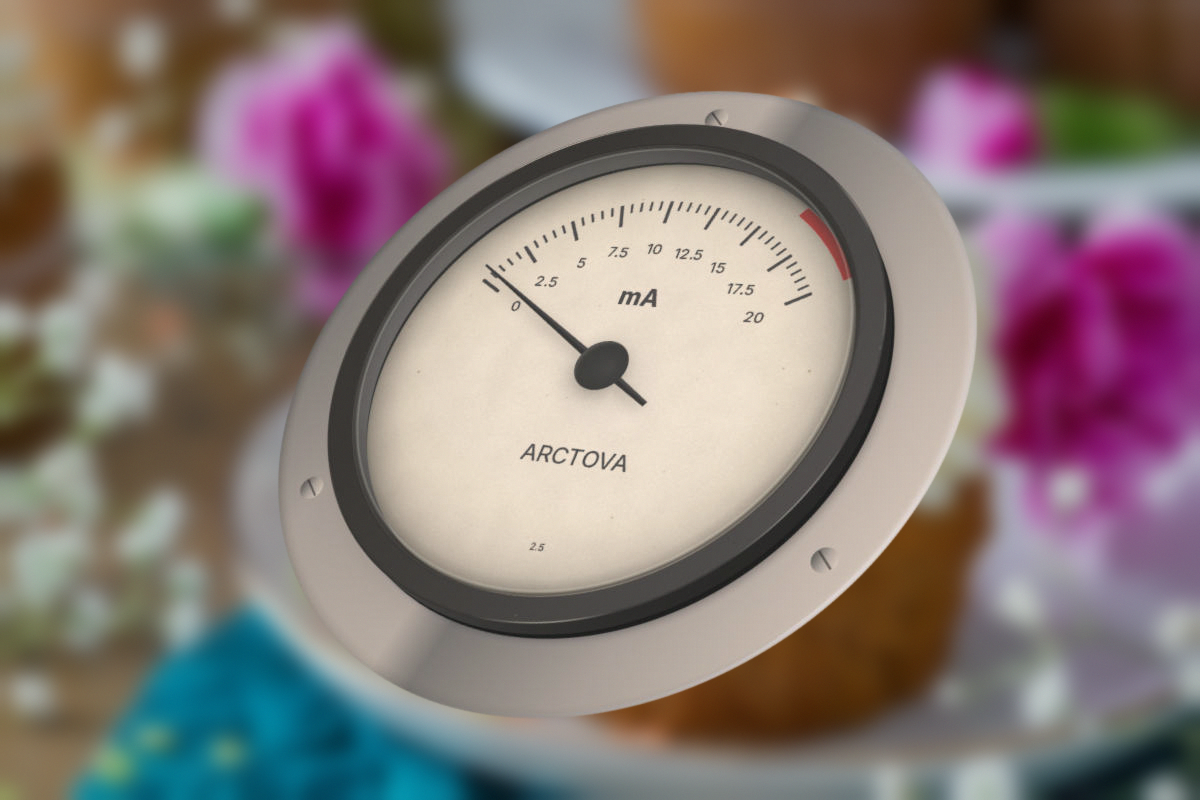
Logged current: 0.5,mA
